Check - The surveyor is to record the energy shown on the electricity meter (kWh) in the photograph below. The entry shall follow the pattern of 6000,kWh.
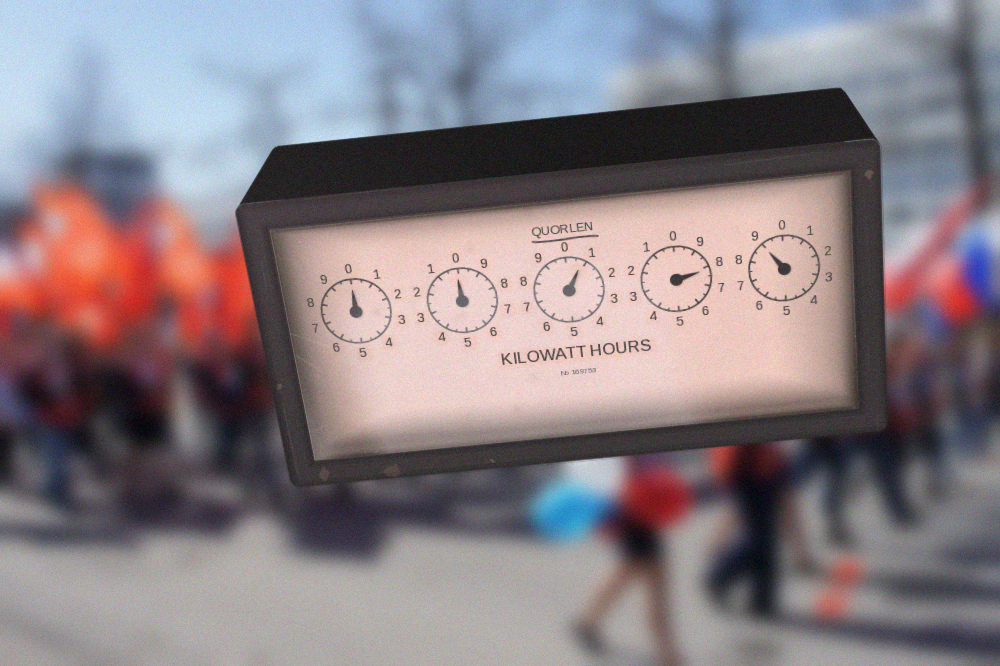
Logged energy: 79,kWh
